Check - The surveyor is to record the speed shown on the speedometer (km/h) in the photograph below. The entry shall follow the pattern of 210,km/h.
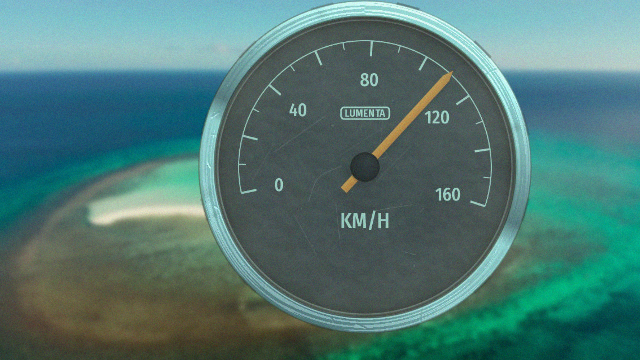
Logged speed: 110,km/h
